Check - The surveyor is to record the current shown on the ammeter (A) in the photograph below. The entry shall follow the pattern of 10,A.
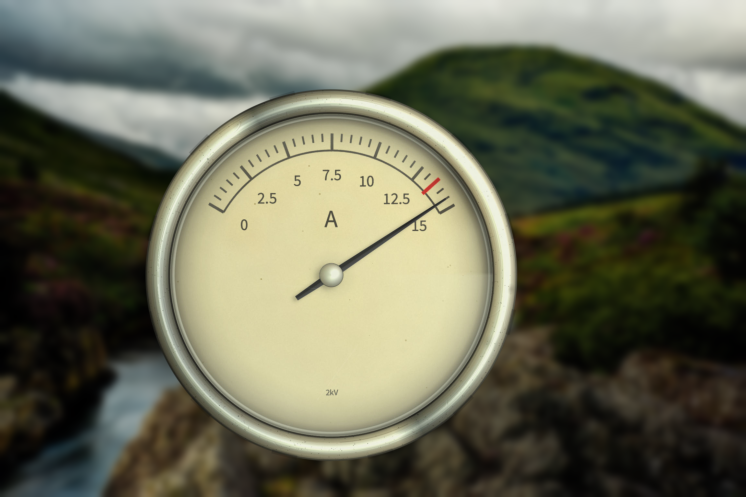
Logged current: 14.5,A
